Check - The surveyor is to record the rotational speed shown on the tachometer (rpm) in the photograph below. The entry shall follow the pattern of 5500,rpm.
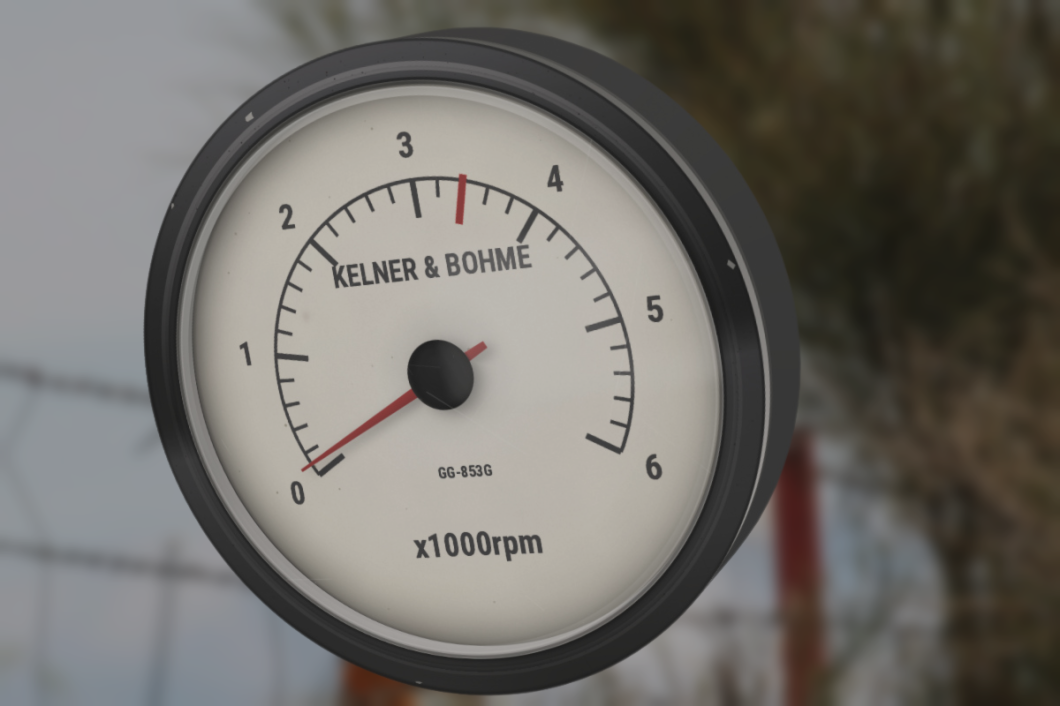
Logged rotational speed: 100,rpm
